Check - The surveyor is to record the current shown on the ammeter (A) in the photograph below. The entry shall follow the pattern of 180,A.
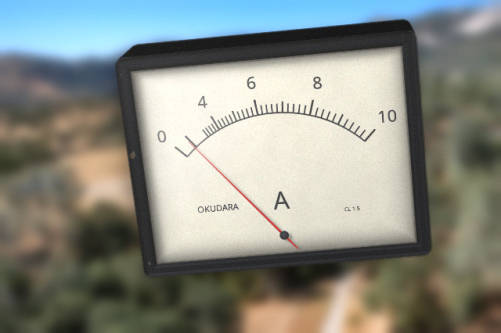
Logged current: 2,A
